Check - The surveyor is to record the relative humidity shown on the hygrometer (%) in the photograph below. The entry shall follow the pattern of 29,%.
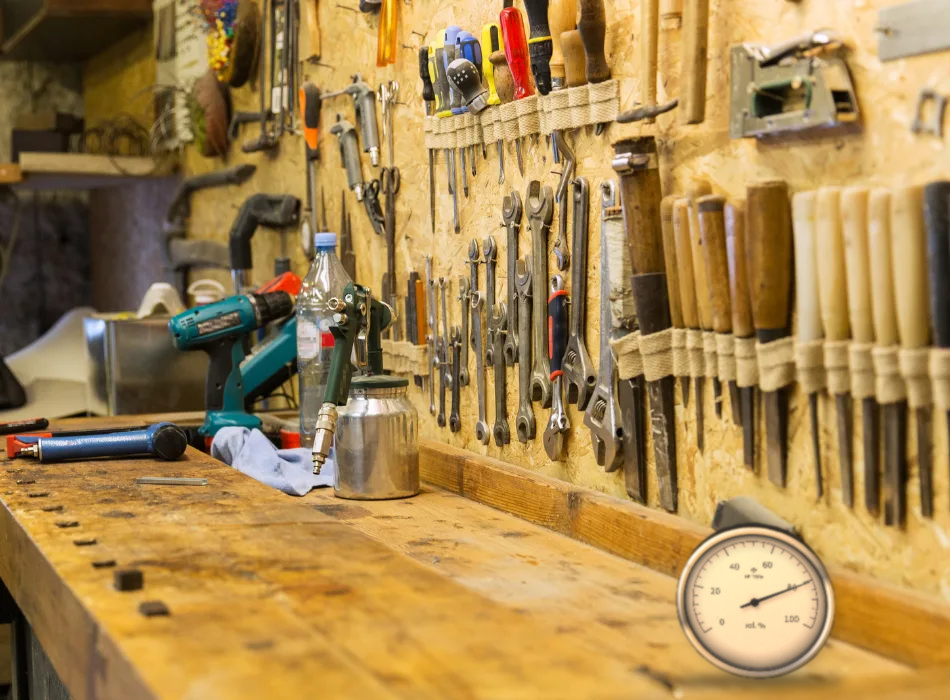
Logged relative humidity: 80,%
